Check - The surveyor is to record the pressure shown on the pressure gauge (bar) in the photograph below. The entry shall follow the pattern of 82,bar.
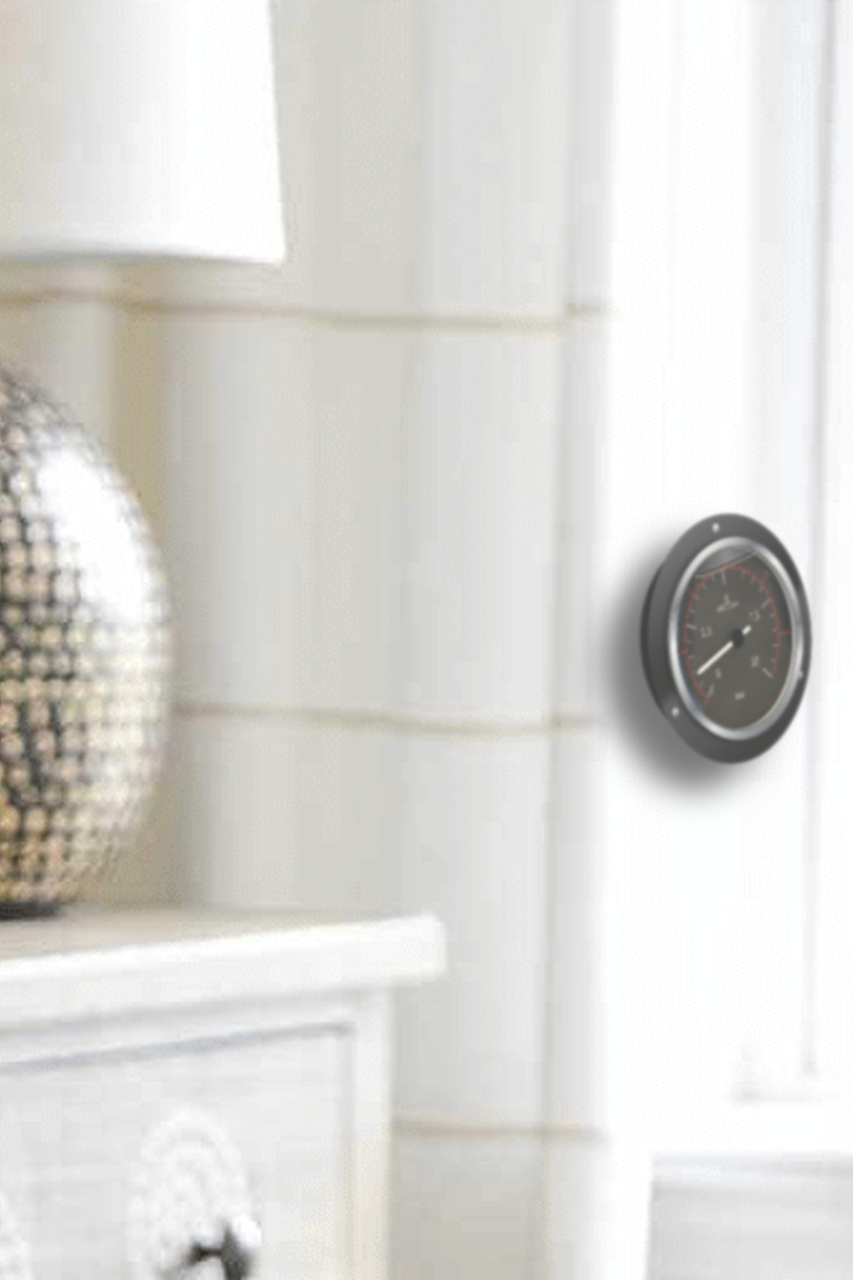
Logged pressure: 1,bar
